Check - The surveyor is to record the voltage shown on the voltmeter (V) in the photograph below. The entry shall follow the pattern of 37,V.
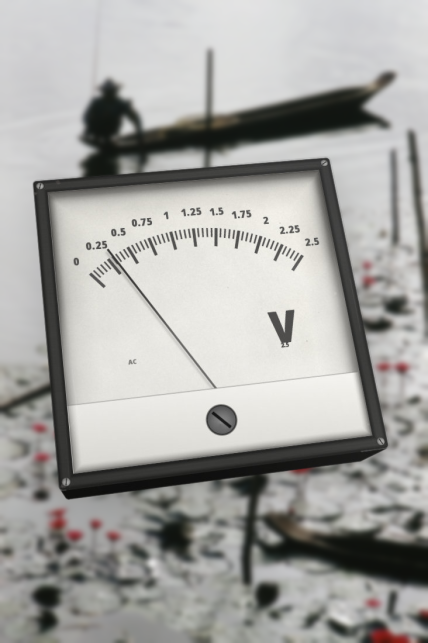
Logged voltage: 0.3,V
